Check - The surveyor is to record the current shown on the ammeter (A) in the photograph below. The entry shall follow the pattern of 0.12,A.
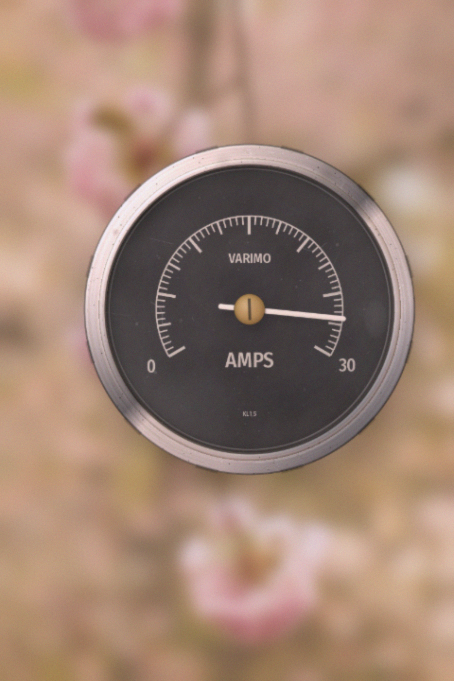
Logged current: 27,A
